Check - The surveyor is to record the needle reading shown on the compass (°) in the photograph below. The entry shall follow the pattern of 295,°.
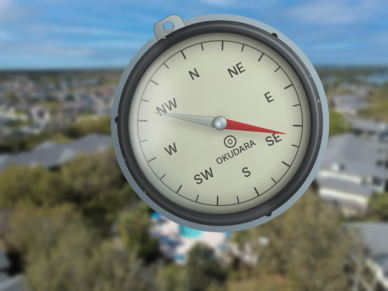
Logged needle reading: 127.5,°
